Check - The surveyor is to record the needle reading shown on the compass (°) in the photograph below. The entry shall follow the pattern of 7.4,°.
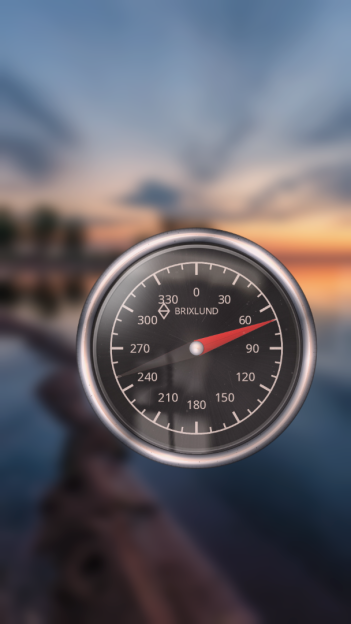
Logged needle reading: 70,°
